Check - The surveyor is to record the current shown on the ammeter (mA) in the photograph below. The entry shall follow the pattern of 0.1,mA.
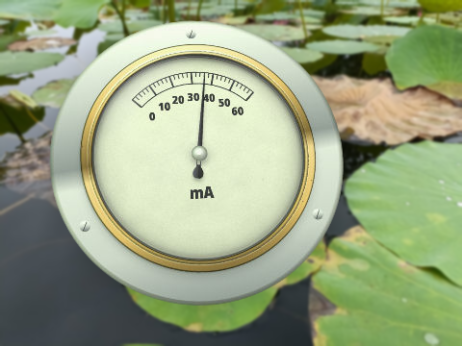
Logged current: 36,mA
